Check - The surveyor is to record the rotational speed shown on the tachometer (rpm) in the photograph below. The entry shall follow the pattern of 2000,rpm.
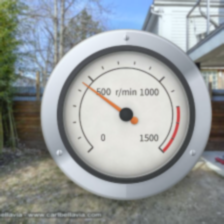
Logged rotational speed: 450,rpm
